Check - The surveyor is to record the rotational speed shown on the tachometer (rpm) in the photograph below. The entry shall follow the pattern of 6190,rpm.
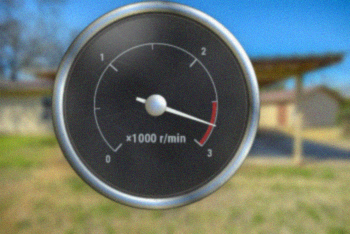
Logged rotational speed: 2750,rpm
